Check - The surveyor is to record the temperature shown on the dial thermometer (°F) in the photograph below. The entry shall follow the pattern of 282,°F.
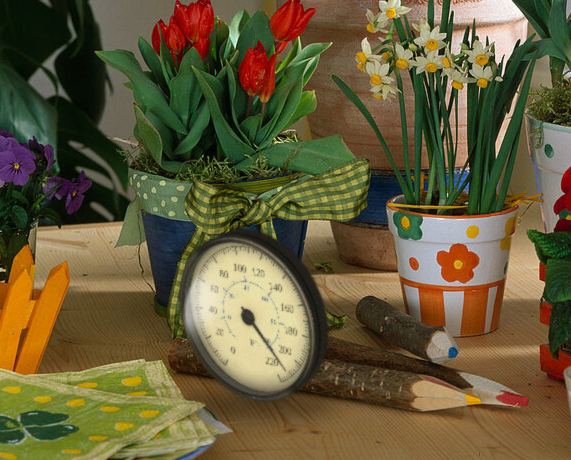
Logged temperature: 210,°F
